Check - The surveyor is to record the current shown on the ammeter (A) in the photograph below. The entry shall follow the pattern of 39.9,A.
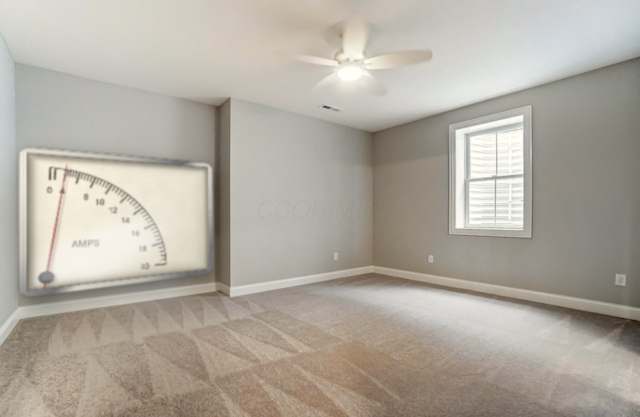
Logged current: 4,A
